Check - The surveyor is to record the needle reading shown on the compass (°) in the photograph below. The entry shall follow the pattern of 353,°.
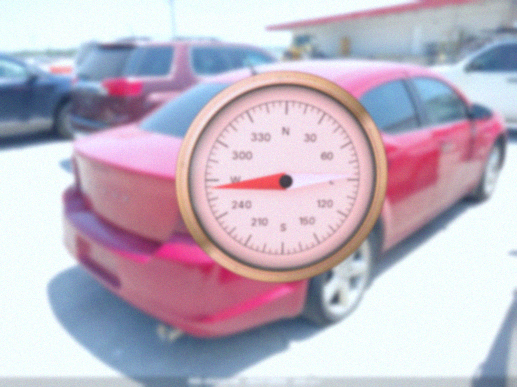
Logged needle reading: 265,°
